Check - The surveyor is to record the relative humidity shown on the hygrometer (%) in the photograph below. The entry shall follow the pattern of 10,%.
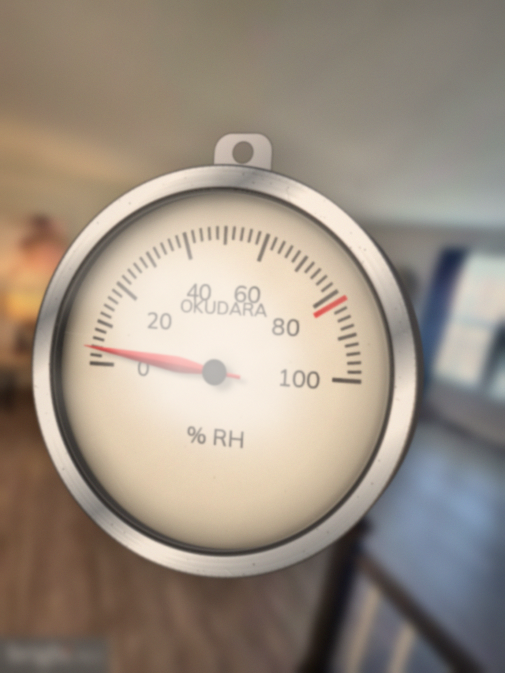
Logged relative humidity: 4,%
